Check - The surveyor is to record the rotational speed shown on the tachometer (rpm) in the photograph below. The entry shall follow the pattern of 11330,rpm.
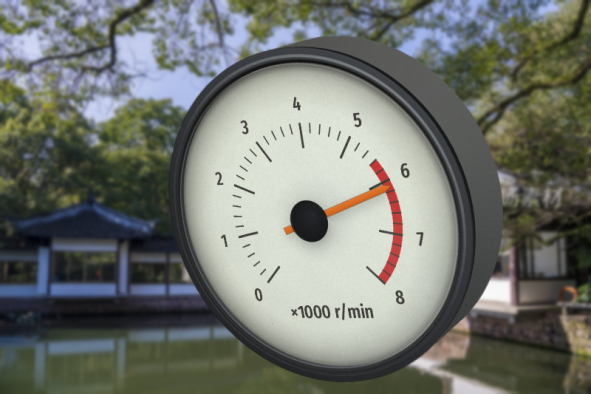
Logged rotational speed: 6100,rpm
